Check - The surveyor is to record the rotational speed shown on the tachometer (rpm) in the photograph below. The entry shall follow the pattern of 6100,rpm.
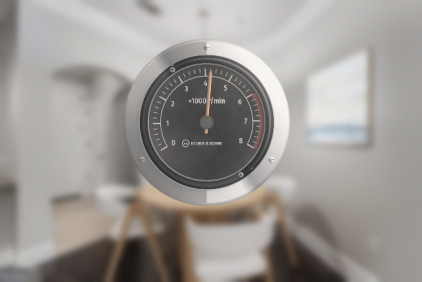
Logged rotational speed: 4200,rpm
